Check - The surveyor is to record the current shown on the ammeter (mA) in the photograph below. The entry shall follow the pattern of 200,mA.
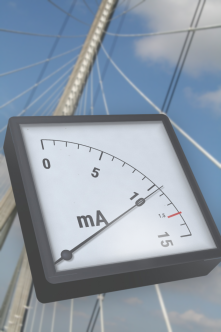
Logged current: 10.5,mA
